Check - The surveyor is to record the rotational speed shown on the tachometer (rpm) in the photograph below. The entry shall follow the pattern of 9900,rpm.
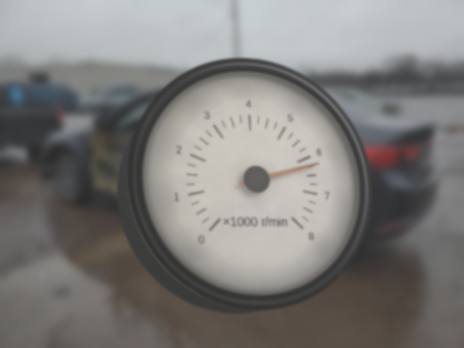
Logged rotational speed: 6250,rpm
